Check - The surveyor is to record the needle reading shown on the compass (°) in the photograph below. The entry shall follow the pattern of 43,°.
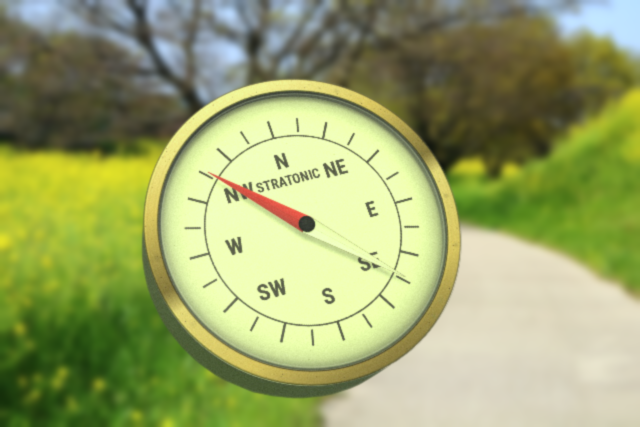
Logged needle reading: 315,°
